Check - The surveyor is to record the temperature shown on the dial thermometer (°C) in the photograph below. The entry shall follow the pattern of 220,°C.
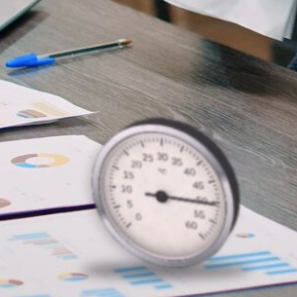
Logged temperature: 50,°C
